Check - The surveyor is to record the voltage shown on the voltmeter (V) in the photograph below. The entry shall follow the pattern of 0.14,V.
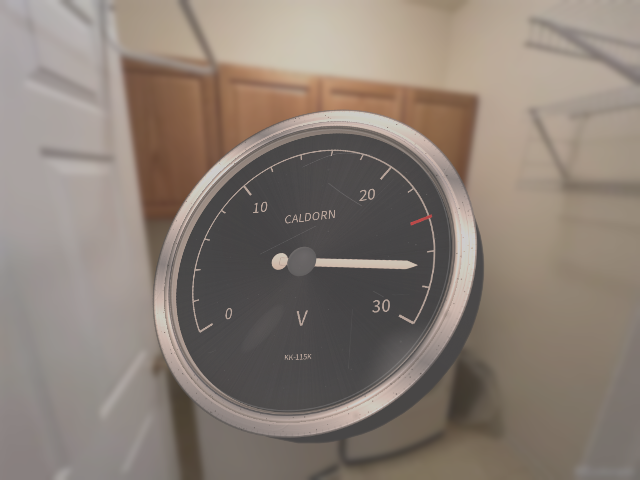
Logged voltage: 27,V
